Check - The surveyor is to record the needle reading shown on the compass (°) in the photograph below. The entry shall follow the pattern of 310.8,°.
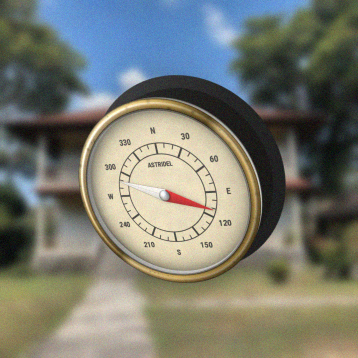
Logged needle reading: 110,°
